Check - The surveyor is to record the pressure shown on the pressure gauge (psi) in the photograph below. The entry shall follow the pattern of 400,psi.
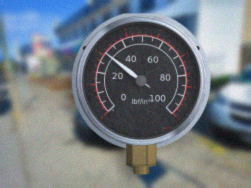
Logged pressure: 30,psi
